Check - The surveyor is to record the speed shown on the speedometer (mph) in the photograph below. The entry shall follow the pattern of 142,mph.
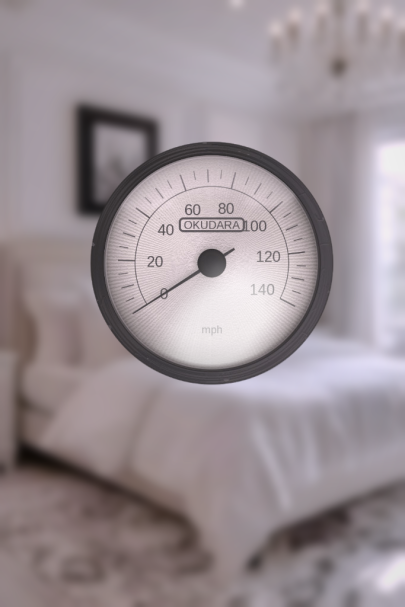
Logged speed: 0,mph
